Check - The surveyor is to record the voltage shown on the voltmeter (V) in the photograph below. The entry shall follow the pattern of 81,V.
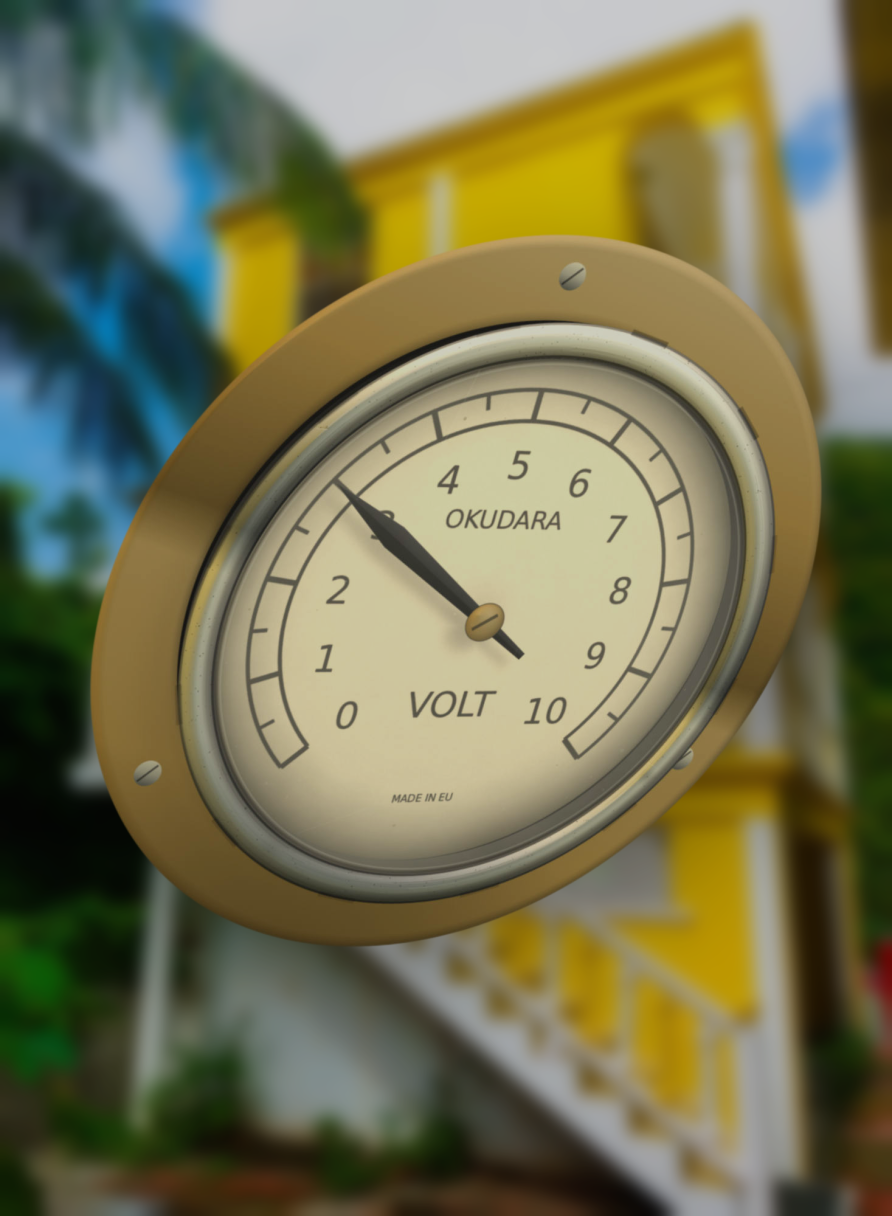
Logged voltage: 3,V
